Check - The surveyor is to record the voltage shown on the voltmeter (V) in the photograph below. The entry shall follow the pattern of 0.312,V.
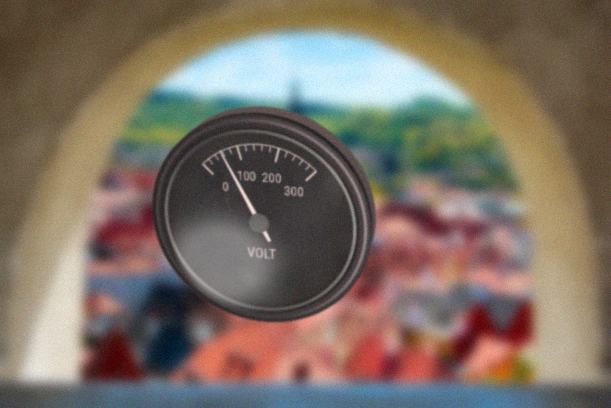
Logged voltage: 60,V
